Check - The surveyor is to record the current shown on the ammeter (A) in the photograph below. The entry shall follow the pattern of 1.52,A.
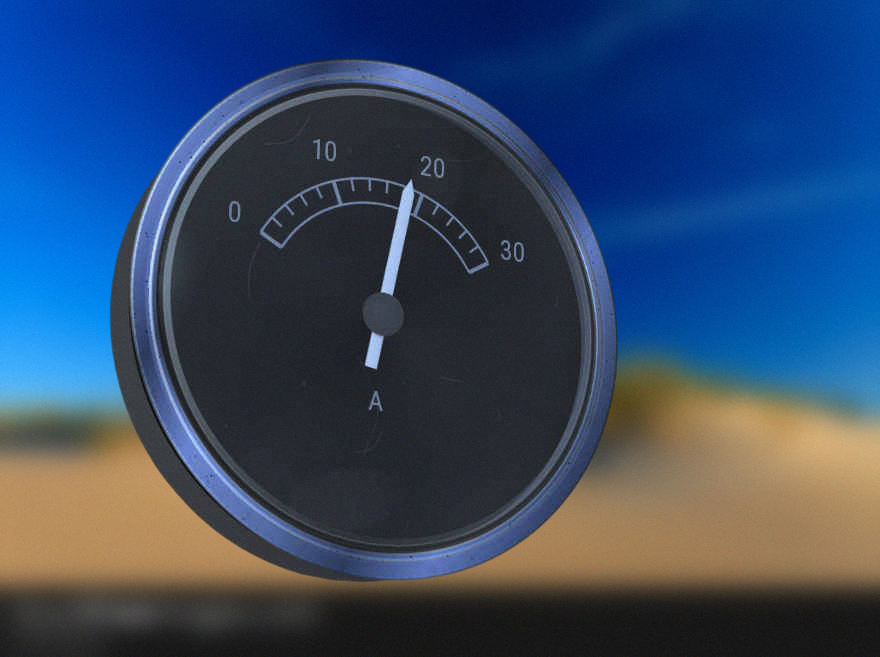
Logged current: 18,A
